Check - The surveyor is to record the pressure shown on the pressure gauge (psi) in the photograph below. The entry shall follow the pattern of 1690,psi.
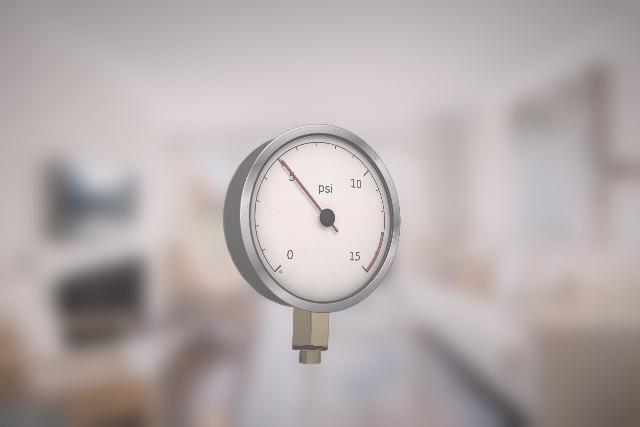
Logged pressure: 5,psi
